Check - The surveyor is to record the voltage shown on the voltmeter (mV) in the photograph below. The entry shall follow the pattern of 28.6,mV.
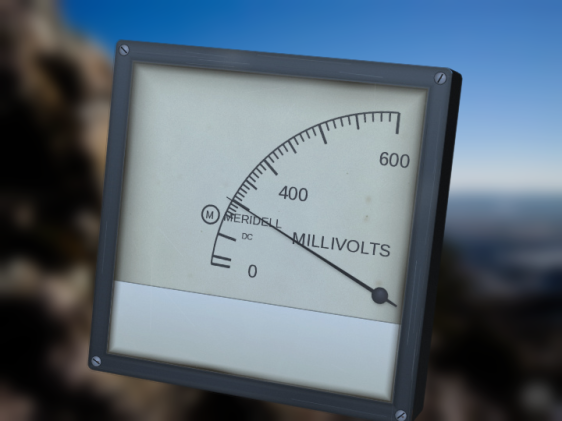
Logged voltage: 300,mV
